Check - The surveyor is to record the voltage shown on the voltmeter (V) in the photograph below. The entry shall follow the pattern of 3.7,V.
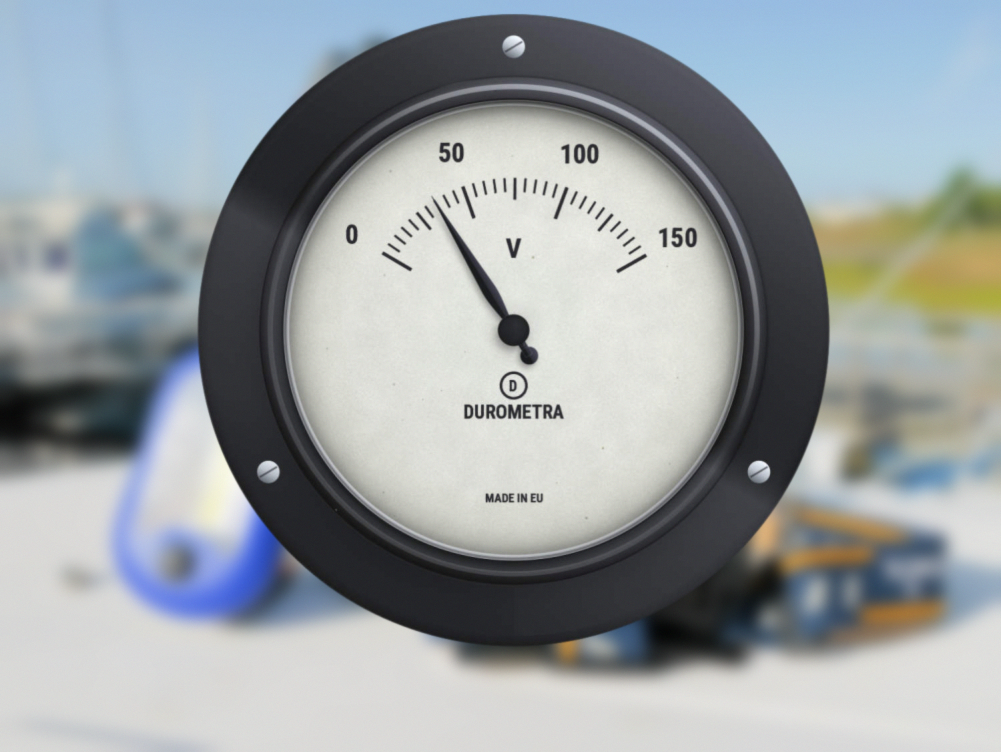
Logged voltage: 35,V
